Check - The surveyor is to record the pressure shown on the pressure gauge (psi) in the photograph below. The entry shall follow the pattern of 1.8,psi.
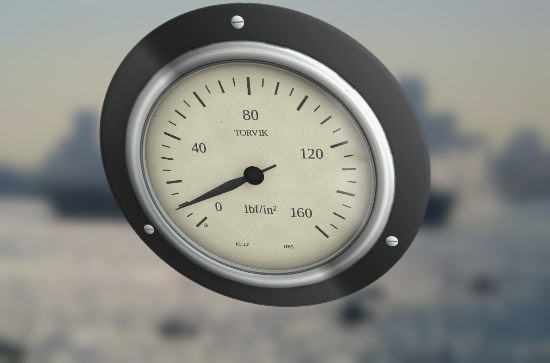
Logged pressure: 10,psi
